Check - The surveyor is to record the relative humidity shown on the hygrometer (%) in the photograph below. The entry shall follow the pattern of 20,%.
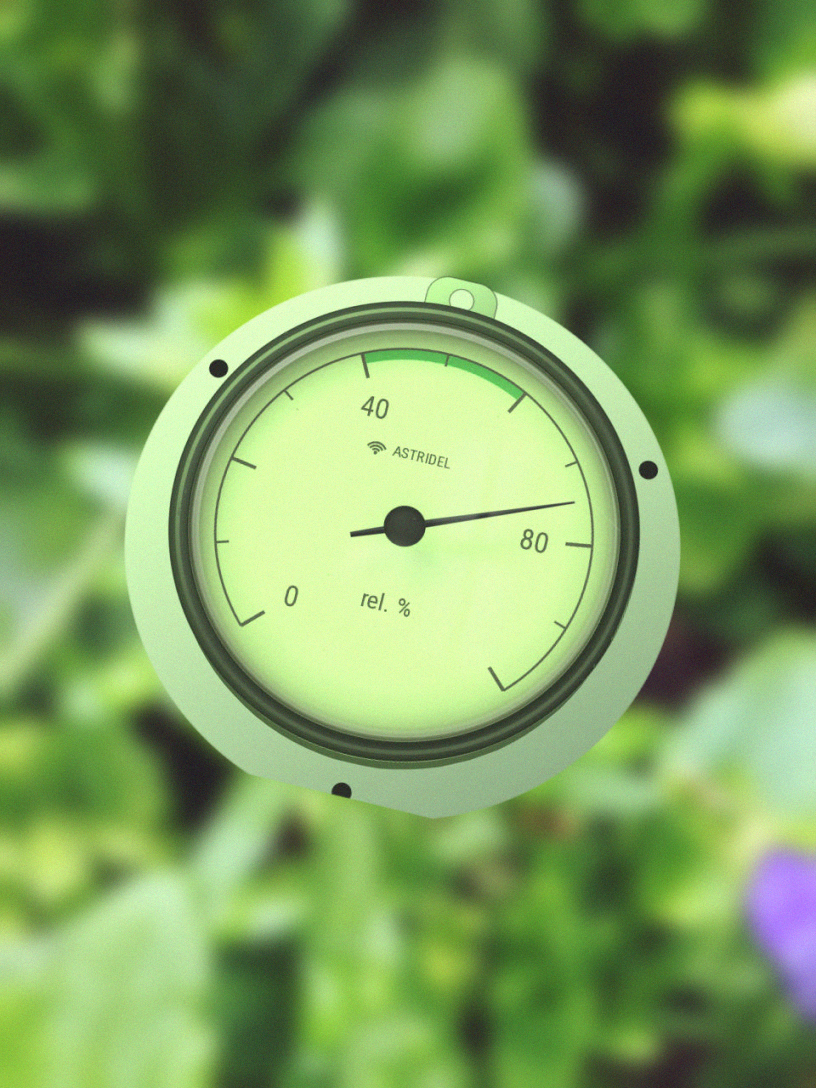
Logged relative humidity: 75,%
